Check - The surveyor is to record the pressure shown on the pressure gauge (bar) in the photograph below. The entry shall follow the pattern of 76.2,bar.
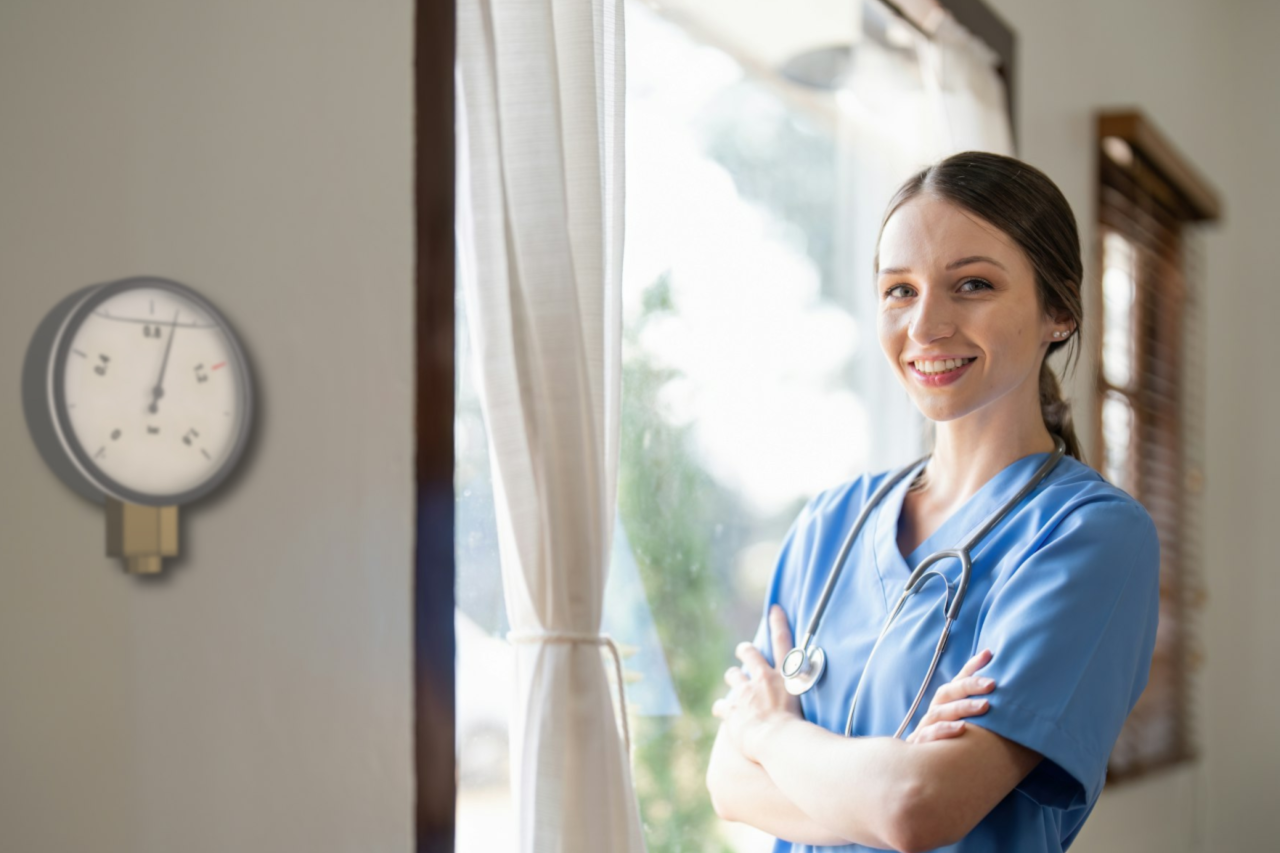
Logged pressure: 0.9,bar
